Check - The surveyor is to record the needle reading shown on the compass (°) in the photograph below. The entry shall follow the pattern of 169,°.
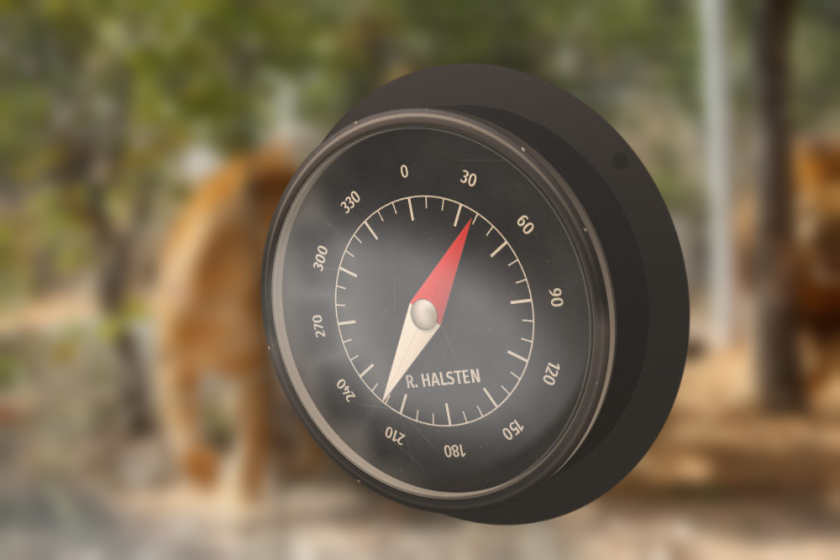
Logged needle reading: 40,°
